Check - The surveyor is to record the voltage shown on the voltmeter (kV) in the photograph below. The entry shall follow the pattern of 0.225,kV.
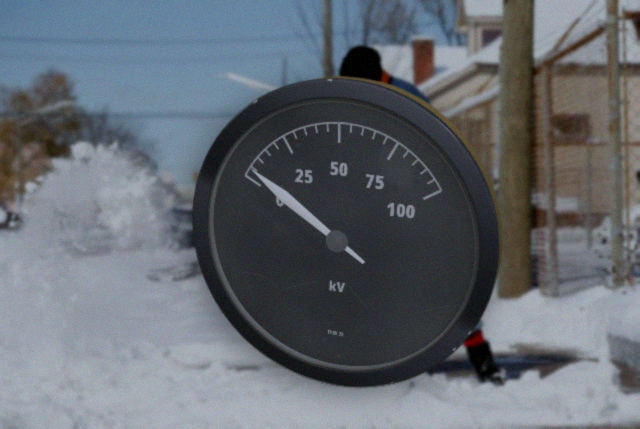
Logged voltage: 5,kV
